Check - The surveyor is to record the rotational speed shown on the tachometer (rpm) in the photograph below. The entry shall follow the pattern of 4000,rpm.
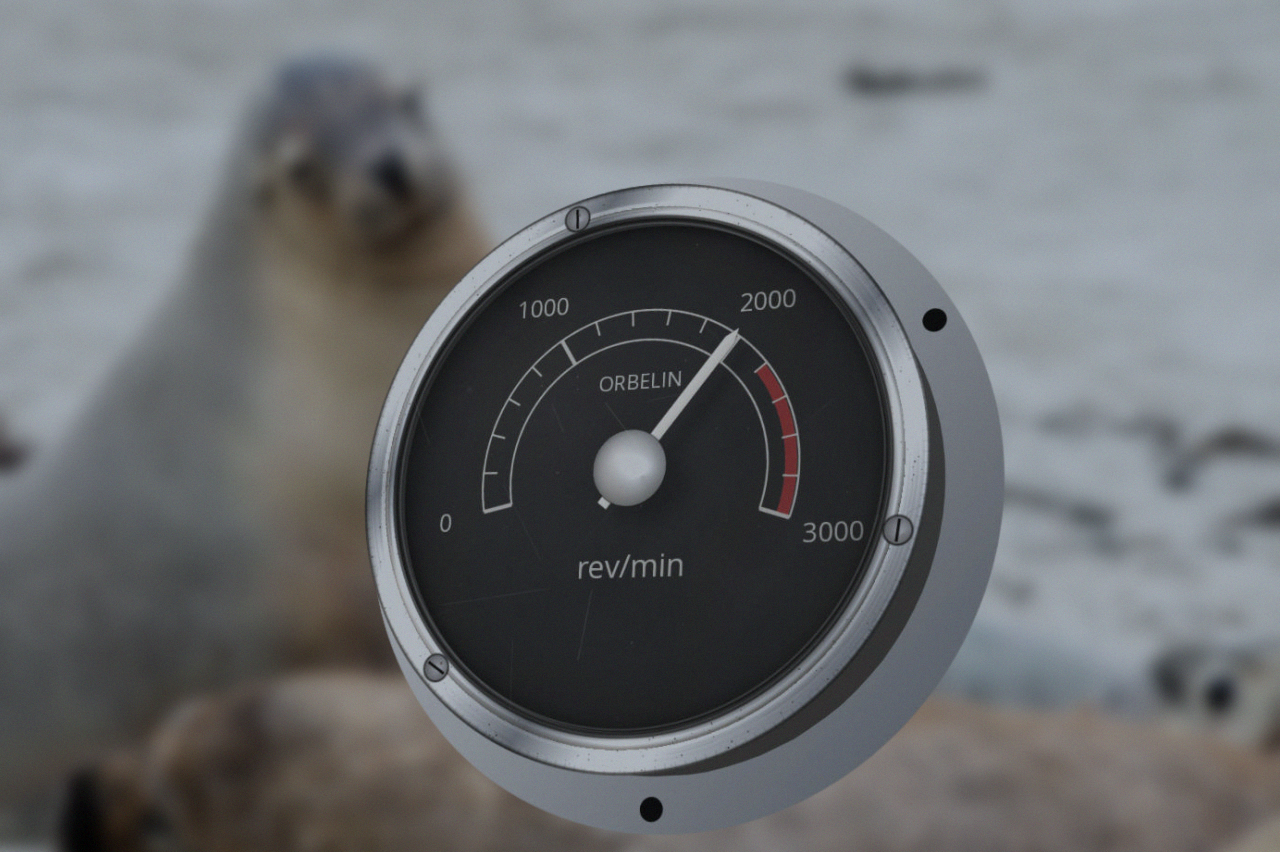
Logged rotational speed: 2000,rpm
